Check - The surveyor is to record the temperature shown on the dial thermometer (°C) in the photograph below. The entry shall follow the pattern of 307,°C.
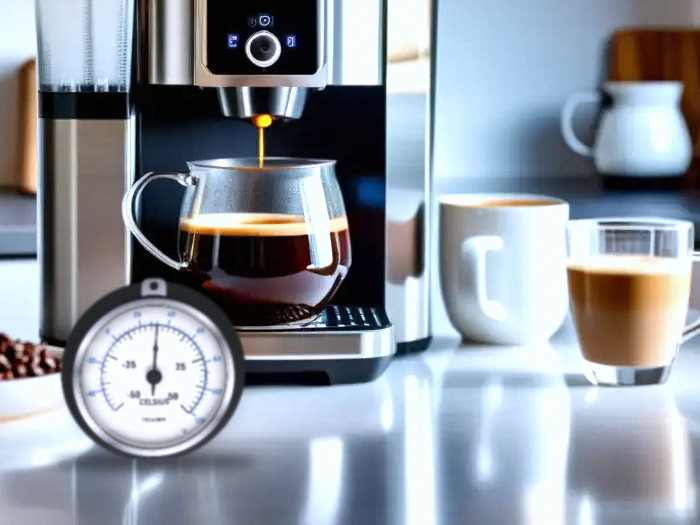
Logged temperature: 0,°C
